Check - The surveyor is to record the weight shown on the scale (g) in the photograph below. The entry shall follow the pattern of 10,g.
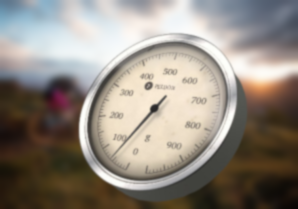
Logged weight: 50,g
